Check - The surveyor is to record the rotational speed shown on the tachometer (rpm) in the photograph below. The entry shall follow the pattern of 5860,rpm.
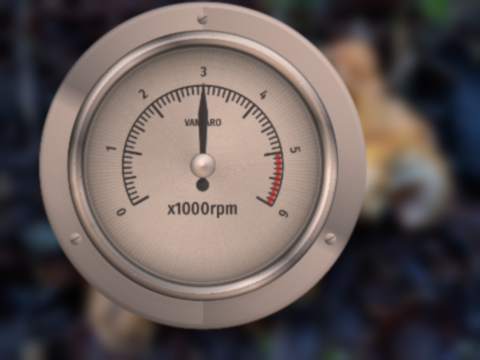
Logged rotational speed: 3000,rpm
